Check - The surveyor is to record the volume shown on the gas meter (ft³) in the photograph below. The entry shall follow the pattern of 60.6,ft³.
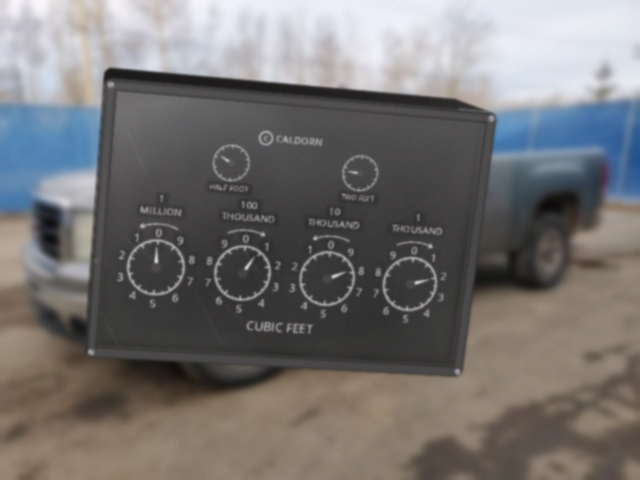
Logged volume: 8200,ft³
